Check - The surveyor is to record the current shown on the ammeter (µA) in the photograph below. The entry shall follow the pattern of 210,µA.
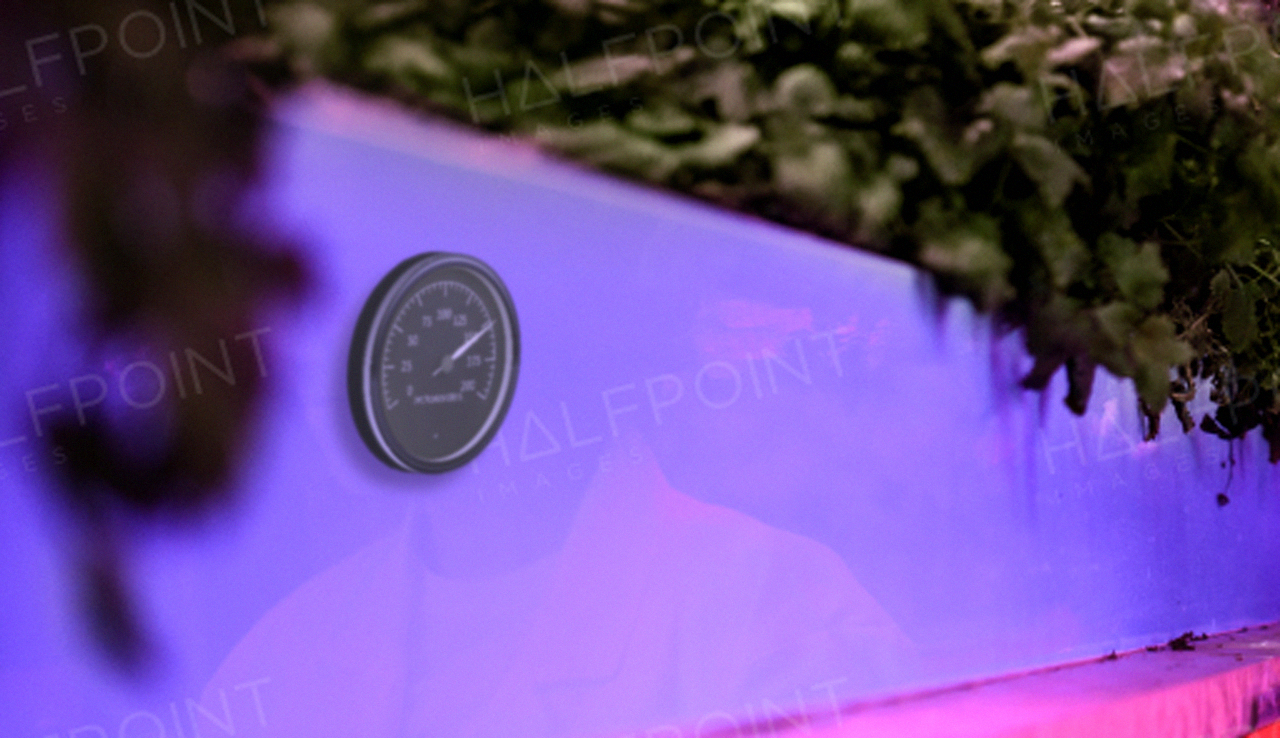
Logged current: 150,µA
